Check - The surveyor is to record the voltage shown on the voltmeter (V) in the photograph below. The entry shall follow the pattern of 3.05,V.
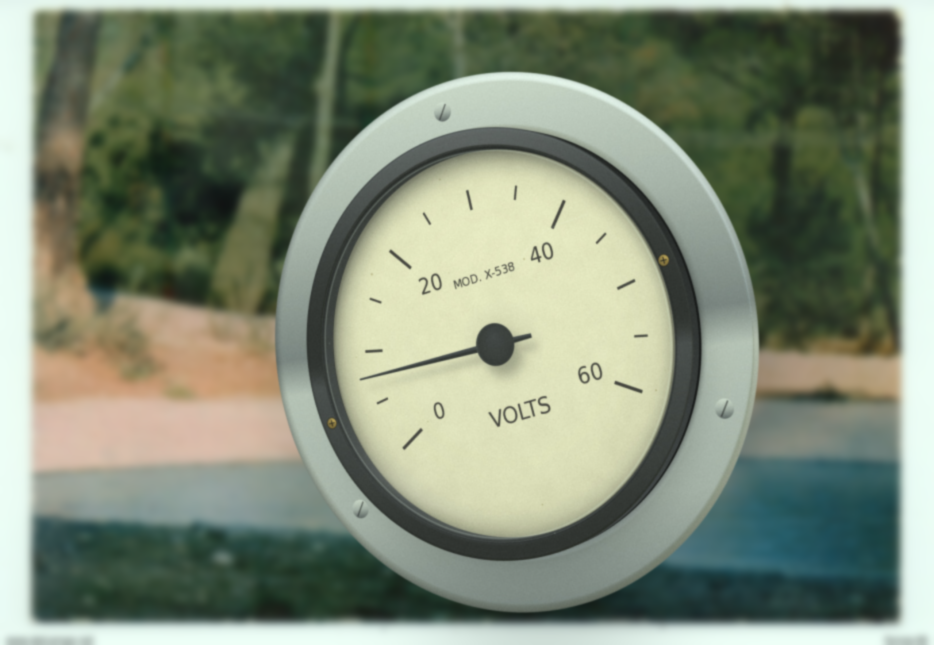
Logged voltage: 7.5,V
